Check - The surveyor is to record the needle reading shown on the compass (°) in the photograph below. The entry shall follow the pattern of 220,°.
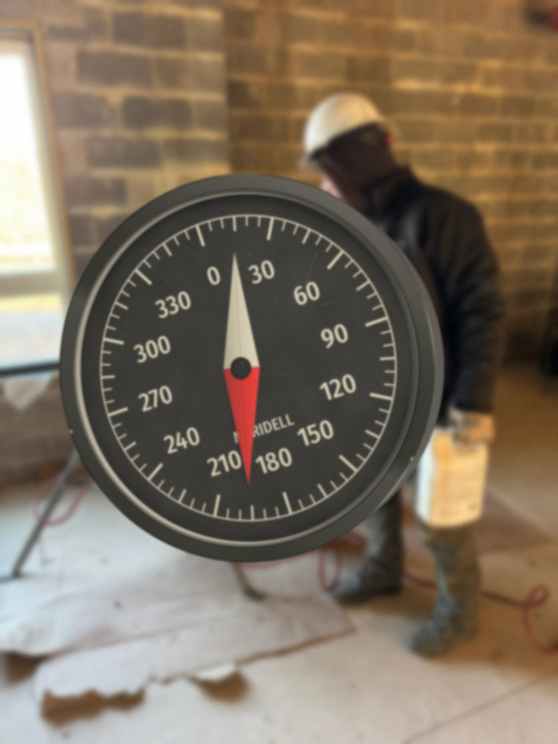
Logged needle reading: 195,°
